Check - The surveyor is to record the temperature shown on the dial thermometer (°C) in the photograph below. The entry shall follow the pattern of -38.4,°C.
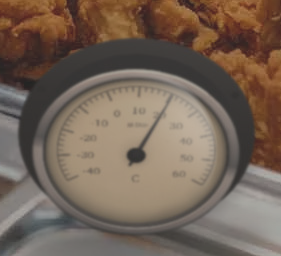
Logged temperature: 20,°C
